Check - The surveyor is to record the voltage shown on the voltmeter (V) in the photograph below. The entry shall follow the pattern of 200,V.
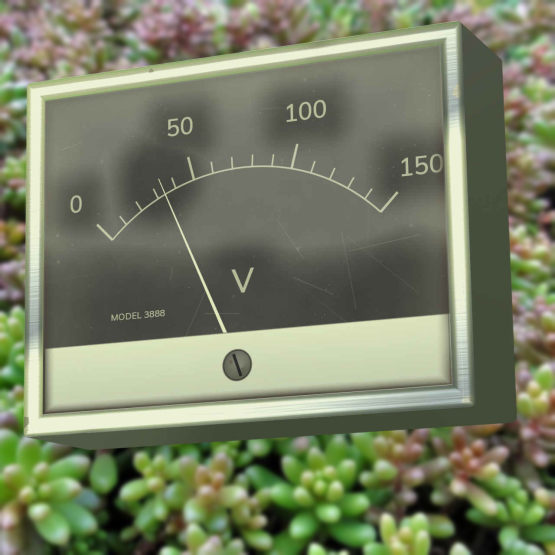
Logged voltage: 35,V
